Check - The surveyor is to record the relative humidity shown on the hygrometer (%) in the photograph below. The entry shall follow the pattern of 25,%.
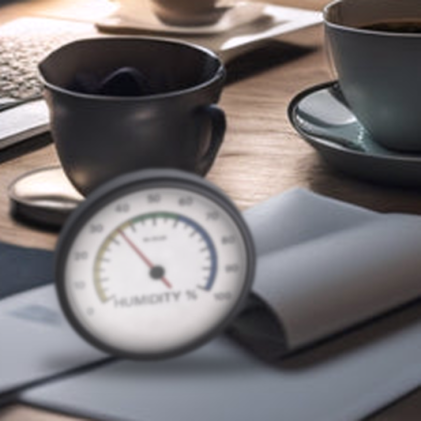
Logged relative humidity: 35,%
